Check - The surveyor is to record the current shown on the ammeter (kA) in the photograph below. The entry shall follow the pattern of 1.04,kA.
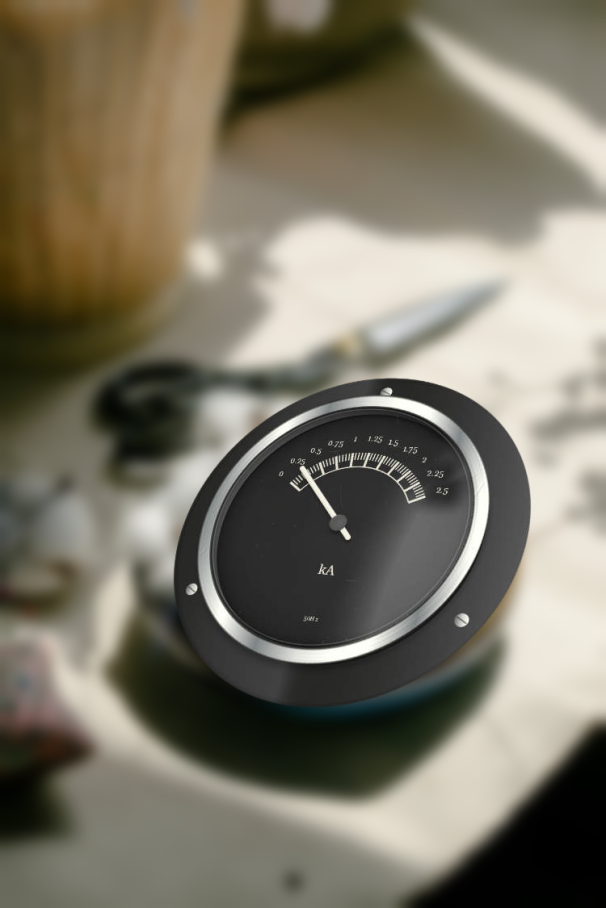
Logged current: 0.25,kA
